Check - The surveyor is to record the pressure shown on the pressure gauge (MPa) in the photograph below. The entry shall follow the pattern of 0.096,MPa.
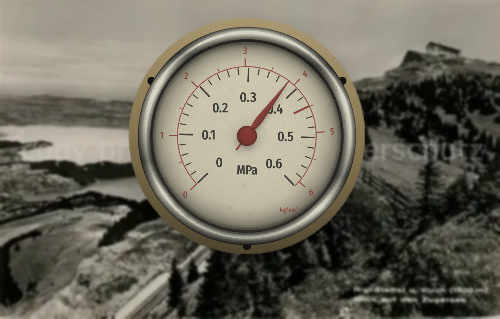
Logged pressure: 0.38,MPa
